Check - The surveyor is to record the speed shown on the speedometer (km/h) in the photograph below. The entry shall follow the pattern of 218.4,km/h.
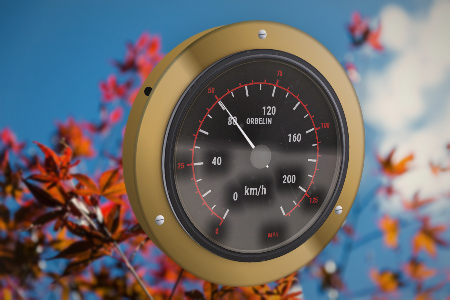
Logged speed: 80,km/h
